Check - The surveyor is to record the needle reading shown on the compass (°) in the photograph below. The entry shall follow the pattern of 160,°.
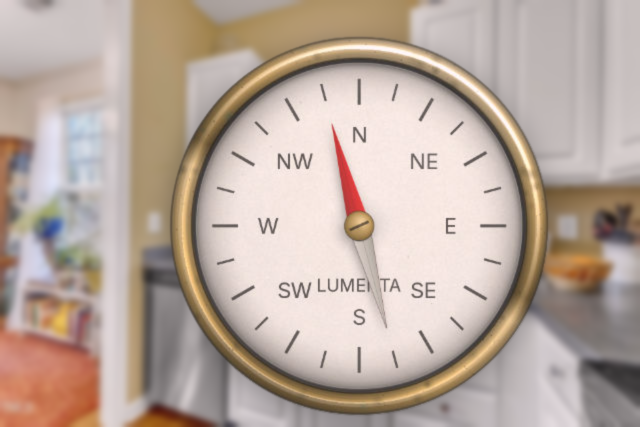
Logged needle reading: 345,°
